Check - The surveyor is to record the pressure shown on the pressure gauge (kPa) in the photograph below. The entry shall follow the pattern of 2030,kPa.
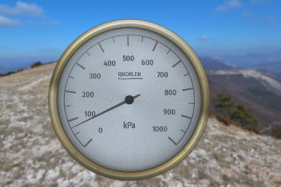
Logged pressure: 75,kPa
